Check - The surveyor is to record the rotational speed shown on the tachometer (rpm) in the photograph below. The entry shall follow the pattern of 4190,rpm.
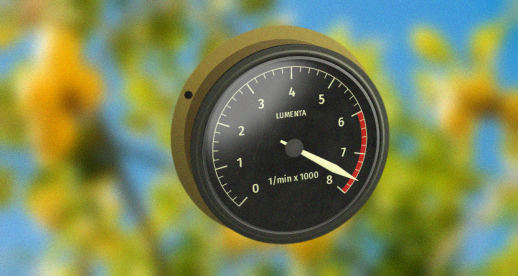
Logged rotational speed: 7600,rpm
